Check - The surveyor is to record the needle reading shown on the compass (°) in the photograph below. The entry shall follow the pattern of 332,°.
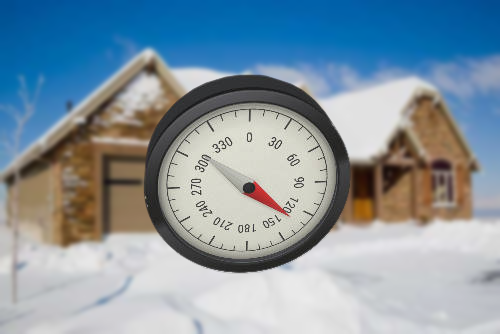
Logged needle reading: 130,°
